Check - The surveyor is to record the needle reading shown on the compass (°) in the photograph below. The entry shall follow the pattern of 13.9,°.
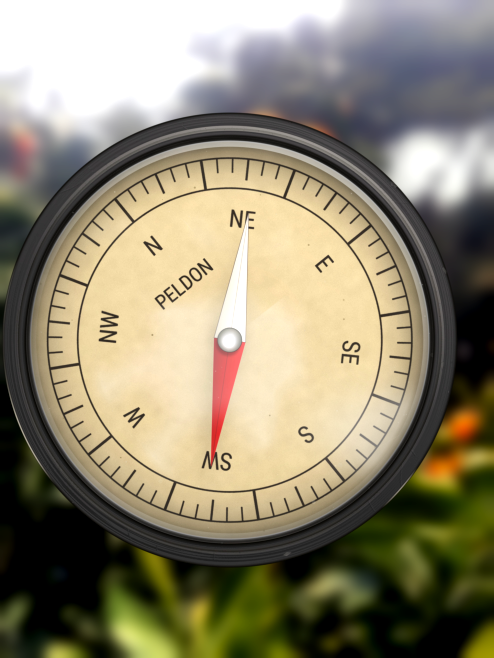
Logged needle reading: 227.5,°
